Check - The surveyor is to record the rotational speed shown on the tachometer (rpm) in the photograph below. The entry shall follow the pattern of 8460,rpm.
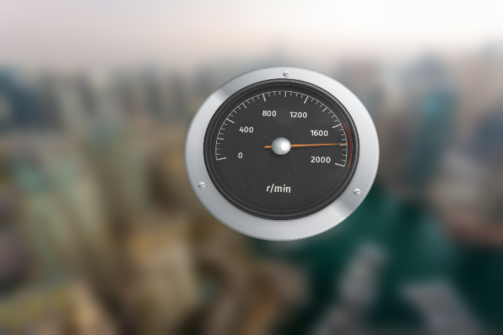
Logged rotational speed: 1800,rpm
